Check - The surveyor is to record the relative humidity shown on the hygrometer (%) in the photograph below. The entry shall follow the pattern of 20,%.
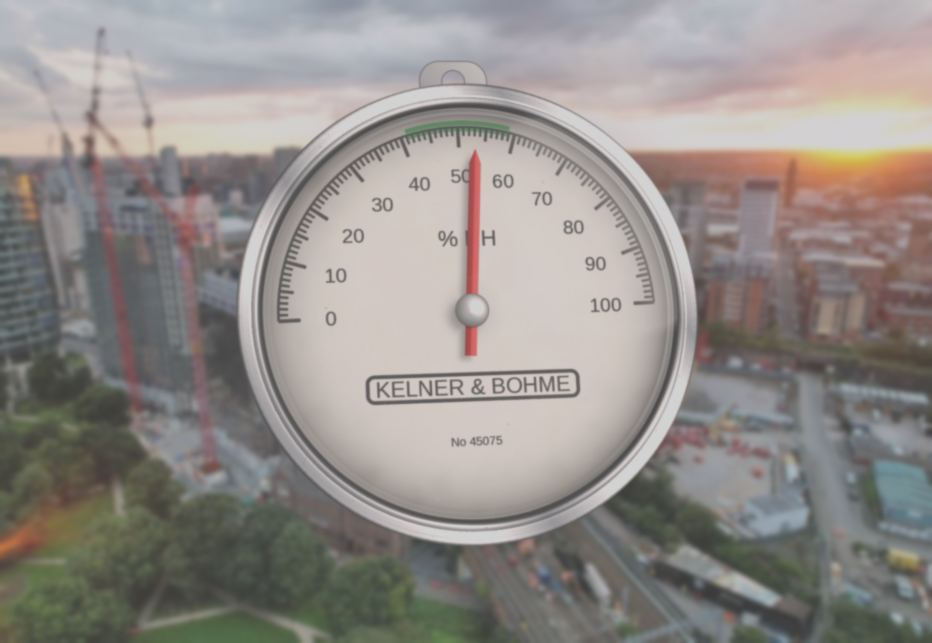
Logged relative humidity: 53,%
